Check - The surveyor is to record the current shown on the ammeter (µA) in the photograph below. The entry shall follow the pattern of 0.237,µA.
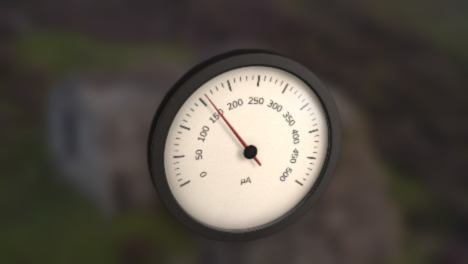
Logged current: 160,µA
